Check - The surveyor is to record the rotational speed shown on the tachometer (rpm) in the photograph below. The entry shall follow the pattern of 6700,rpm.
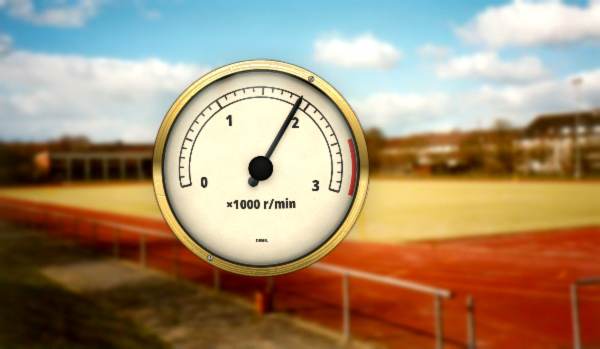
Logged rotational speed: 1900,rpm
